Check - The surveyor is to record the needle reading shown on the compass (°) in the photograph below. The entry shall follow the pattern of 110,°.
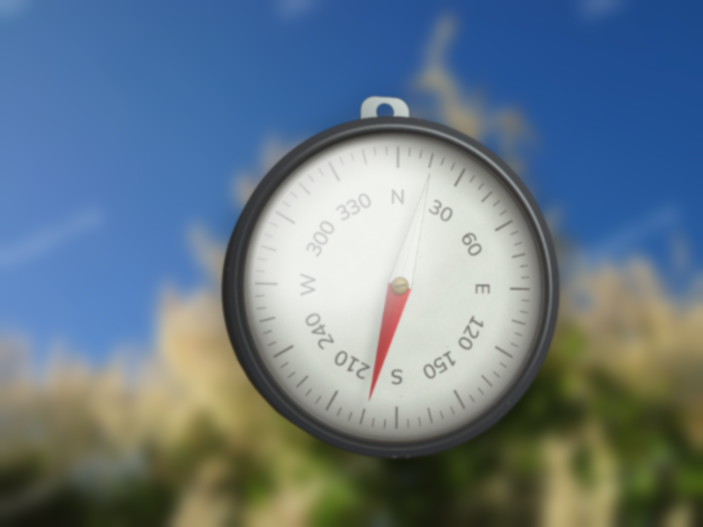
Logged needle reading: 195,°
